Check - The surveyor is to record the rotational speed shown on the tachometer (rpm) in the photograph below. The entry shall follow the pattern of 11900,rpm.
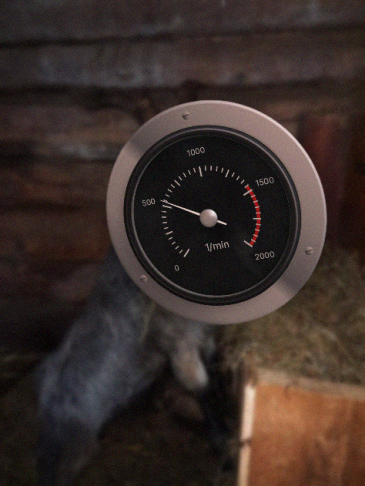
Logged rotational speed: 550,rpm
